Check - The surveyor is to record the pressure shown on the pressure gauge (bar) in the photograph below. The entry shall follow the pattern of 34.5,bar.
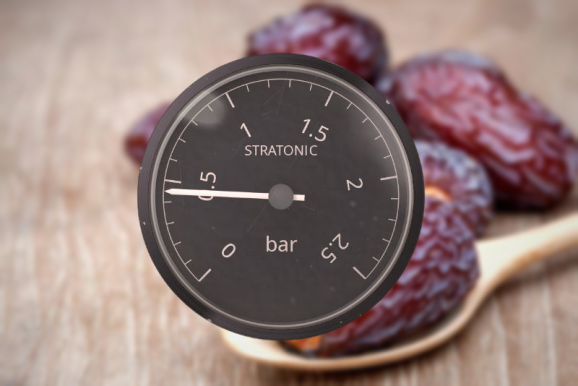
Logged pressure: 0.45,bar
